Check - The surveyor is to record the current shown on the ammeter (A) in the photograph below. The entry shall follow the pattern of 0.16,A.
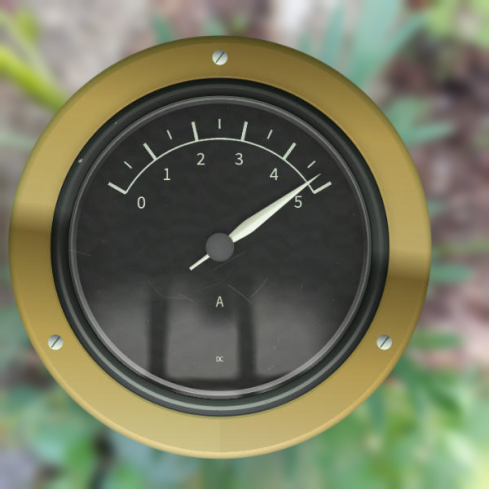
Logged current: 4.75,A
